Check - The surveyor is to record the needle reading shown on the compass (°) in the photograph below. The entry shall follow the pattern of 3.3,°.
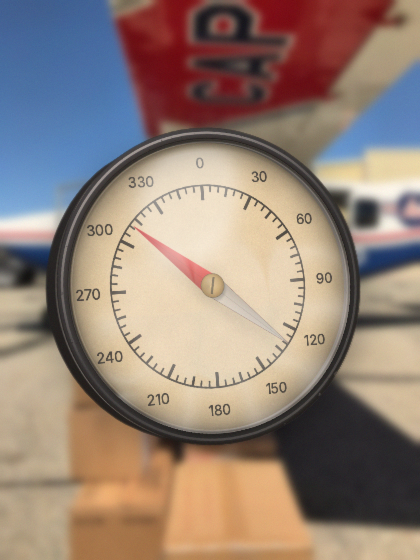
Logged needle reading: 310,°
